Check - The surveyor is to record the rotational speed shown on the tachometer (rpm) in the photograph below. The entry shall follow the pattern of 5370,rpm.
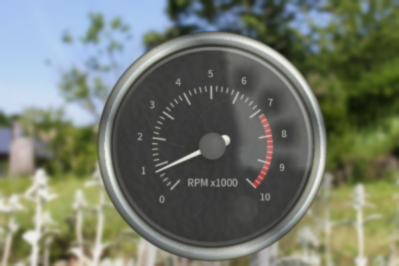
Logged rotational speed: 800,rpm
